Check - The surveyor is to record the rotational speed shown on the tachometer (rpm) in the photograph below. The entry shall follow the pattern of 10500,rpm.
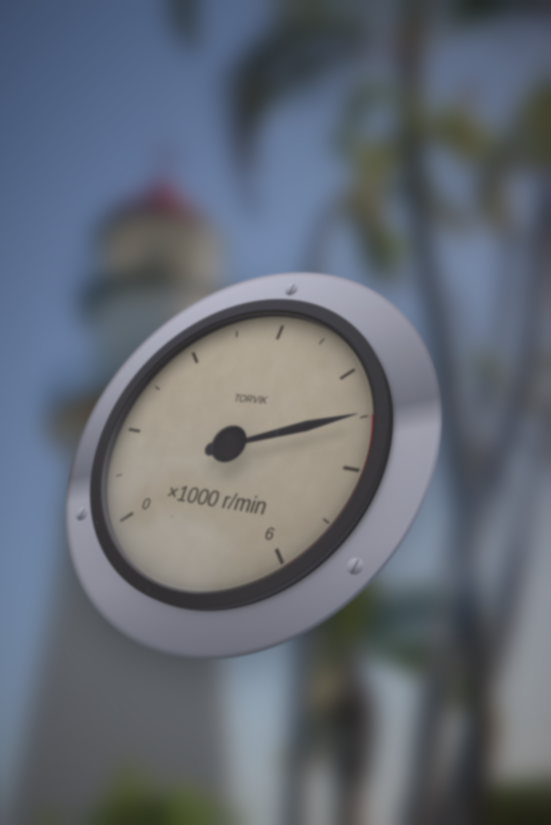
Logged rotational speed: 4500,rpm
